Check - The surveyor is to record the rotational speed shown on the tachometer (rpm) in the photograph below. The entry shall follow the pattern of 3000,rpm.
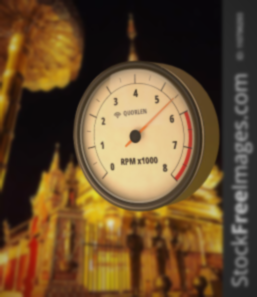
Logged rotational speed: 5500,rpm
